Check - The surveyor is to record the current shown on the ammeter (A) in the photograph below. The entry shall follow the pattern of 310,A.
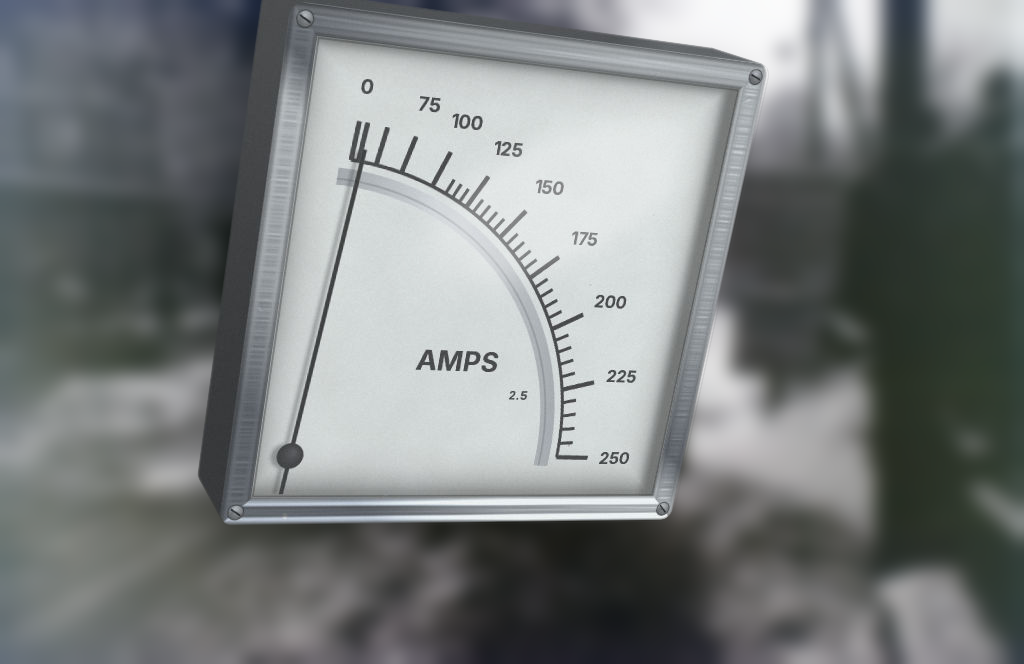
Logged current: 25,A
